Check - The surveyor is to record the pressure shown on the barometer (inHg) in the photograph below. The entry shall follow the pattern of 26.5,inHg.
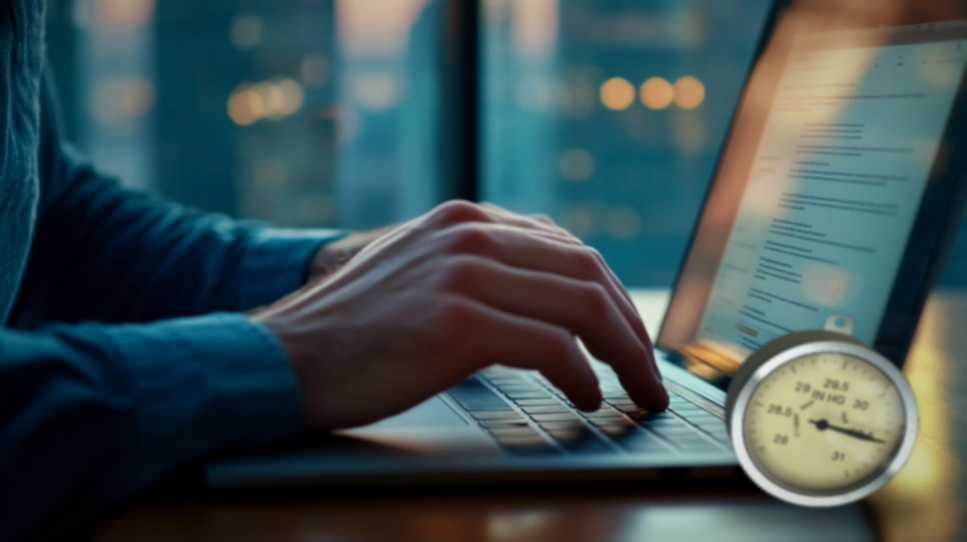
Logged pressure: 30.5,inHg
